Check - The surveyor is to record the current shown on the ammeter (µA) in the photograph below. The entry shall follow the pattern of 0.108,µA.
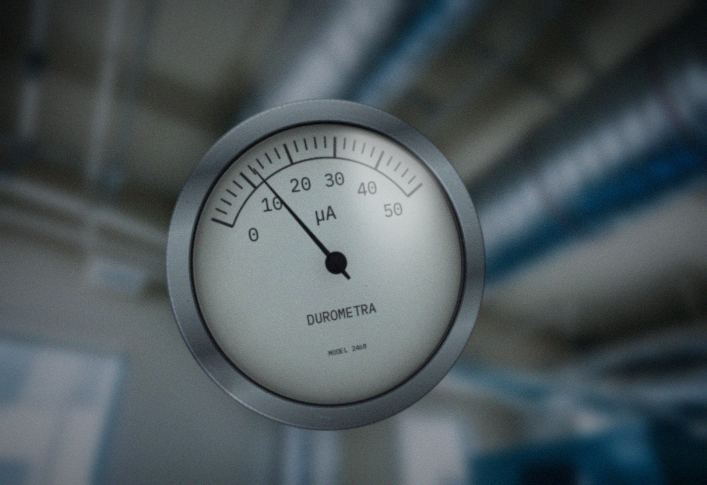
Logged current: 12,µA
